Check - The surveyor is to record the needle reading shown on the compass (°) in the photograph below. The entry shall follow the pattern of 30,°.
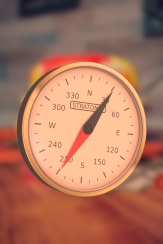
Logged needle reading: 210,°
